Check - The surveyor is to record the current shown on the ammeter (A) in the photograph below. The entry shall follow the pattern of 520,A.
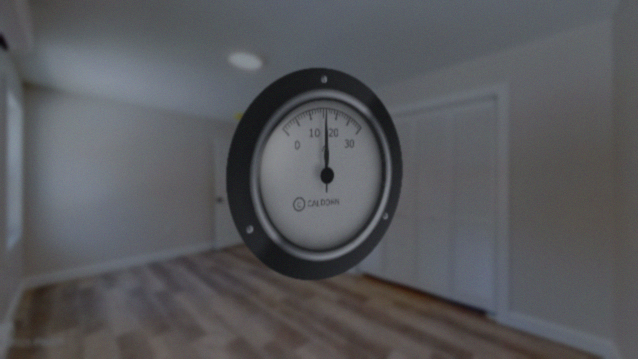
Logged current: 15,A
